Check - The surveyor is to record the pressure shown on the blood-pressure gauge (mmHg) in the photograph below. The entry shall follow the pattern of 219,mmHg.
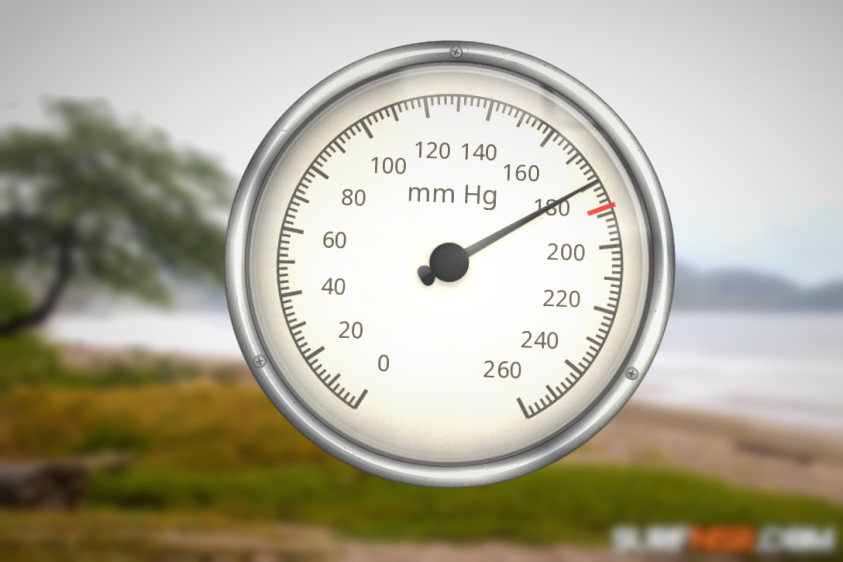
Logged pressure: 180,mmHg
